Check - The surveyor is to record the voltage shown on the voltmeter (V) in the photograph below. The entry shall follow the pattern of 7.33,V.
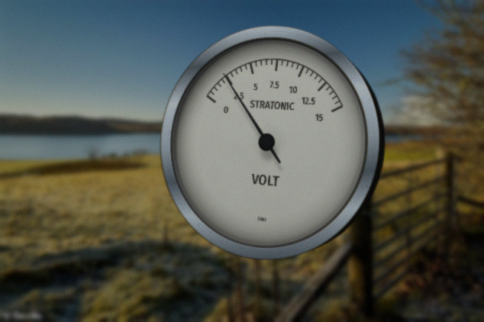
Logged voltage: 2.5,V
